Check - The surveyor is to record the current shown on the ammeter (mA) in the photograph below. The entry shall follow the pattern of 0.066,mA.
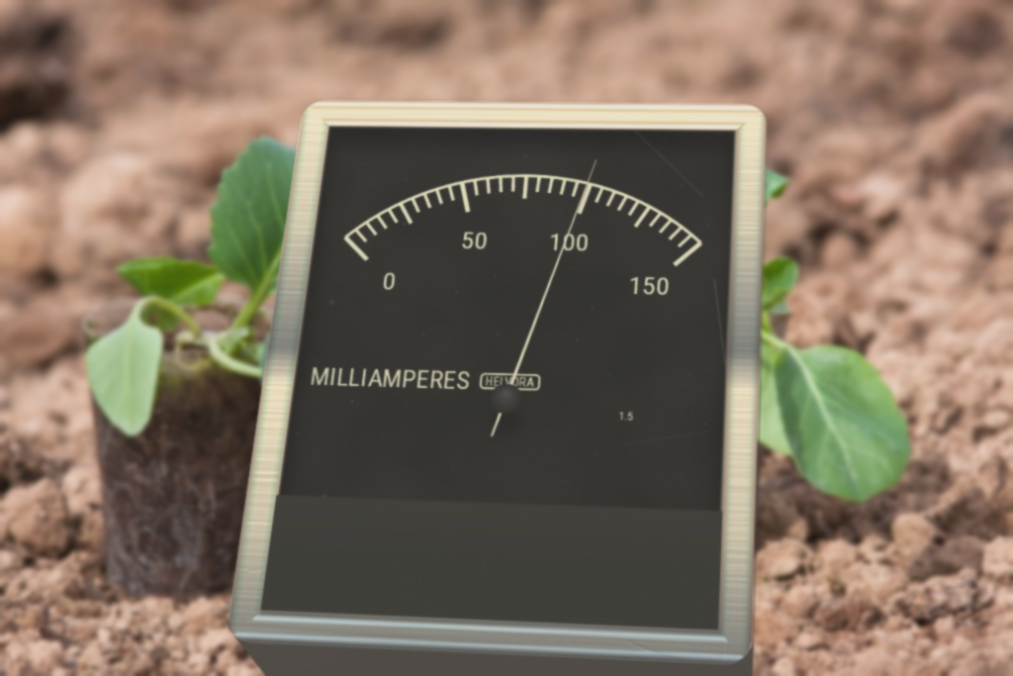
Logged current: 100,mA
